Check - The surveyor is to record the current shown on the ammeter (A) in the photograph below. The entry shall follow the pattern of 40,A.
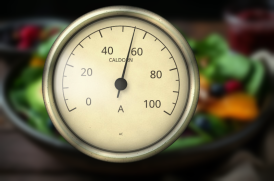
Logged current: 55,A
